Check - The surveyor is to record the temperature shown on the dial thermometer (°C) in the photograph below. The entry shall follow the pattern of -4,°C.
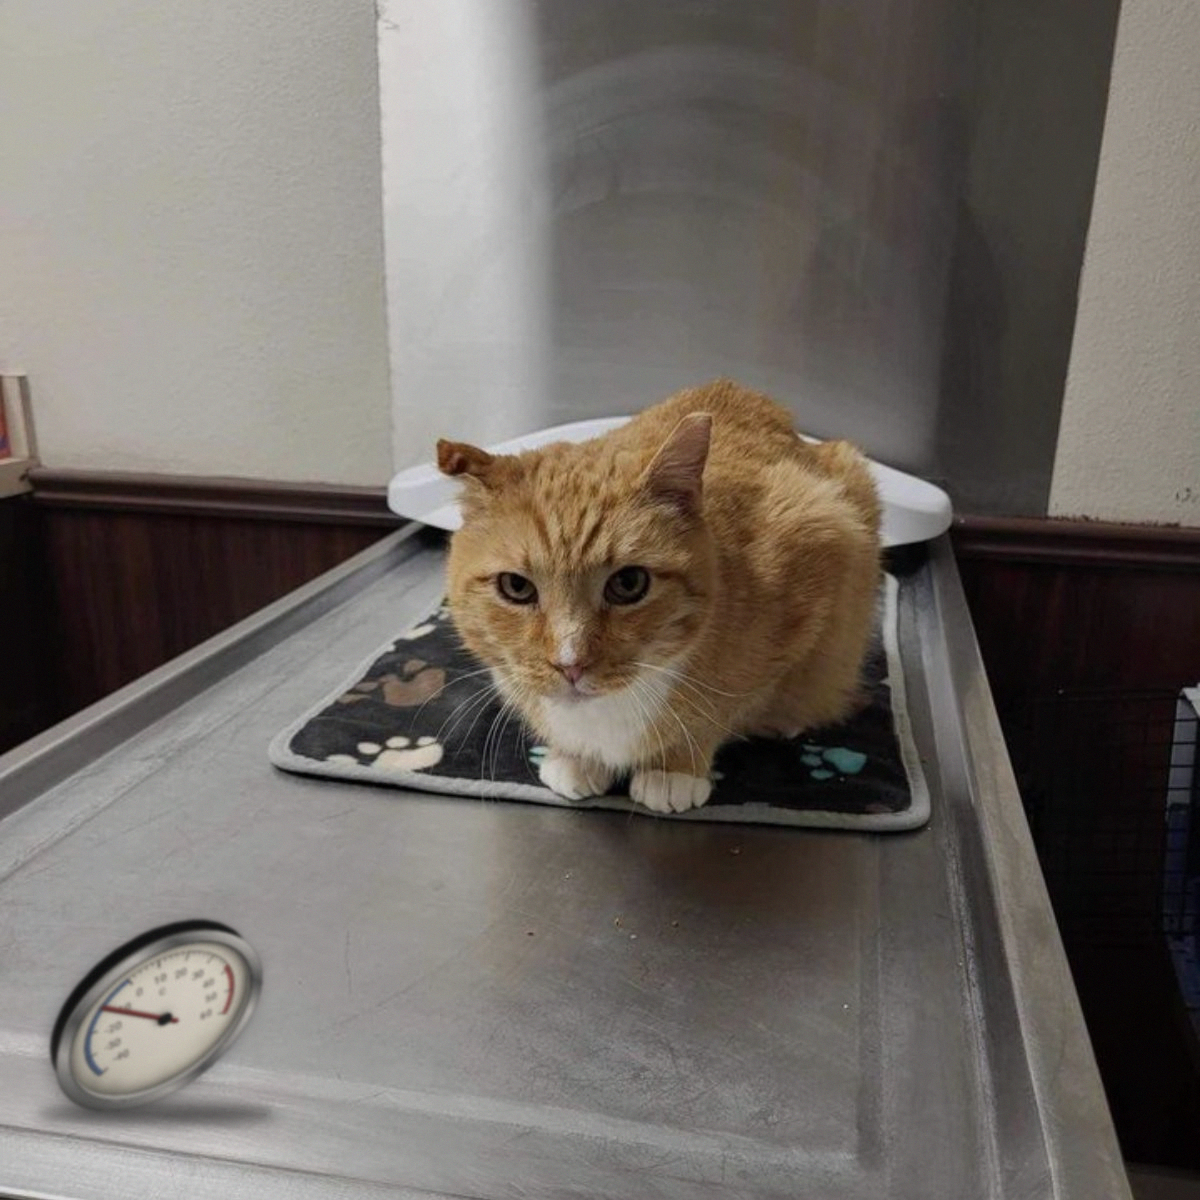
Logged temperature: -10,°C
